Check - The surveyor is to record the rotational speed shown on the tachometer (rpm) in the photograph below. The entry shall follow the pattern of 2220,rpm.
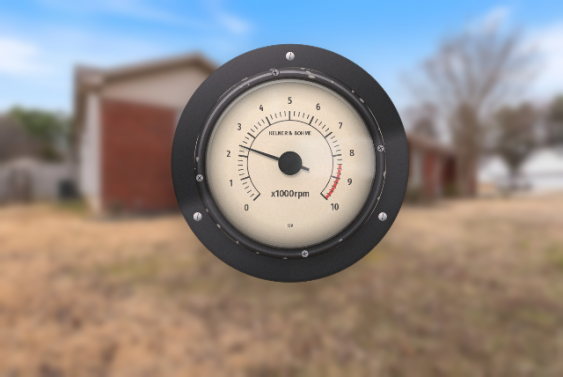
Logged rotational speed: 2400,rpm
